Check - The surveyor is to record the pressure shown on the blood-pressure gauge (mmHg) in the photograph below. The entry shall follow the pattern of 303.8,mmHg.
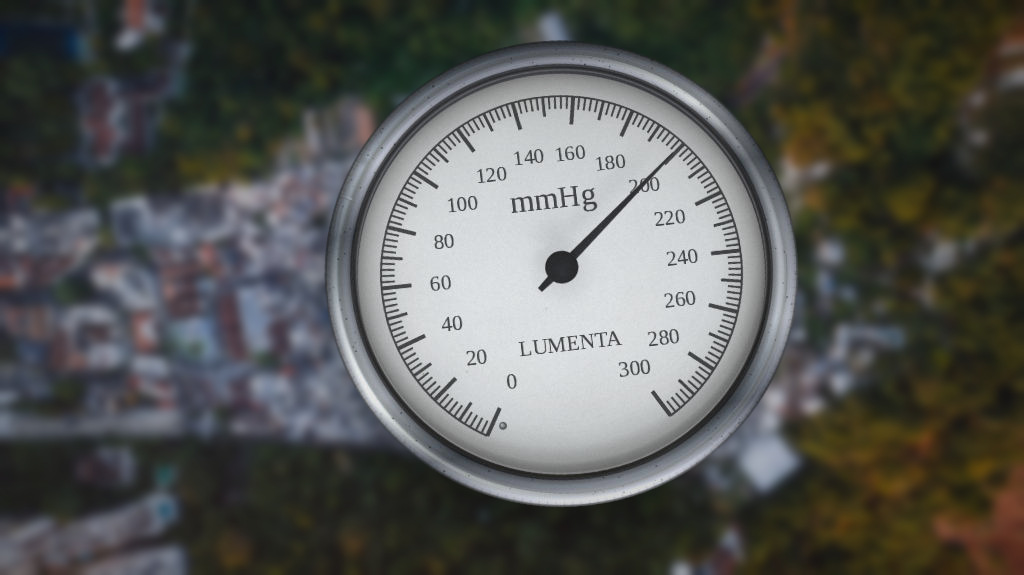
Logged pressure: 200,mmHg
